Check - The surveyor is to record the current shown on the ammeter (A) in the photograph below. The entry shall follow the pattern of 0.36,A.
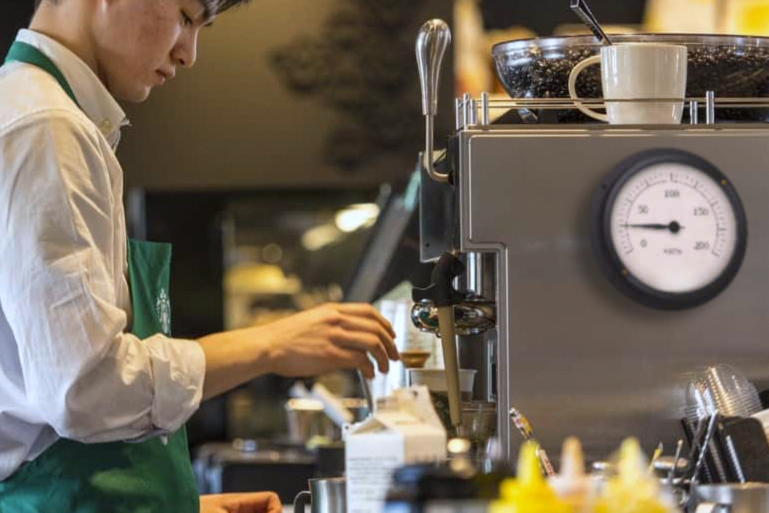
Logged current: 25,A
